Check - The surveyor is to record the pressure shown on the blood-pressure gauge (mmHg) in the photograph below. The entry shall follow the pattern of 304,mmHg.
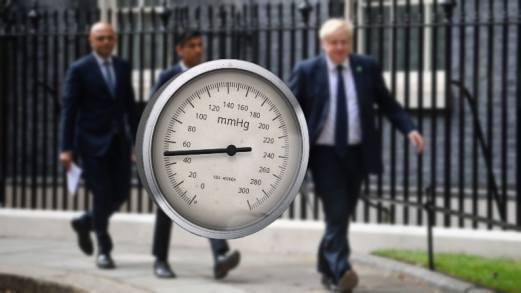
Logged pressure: 50,mmHg
